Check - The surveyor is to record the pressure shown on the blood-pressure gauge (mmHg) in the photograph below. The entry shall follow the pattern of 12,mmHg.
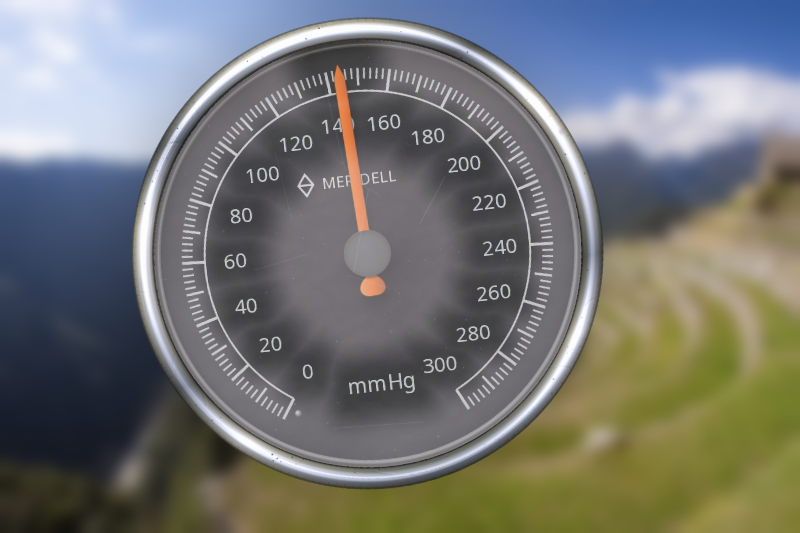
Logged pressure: 144,mmHg
